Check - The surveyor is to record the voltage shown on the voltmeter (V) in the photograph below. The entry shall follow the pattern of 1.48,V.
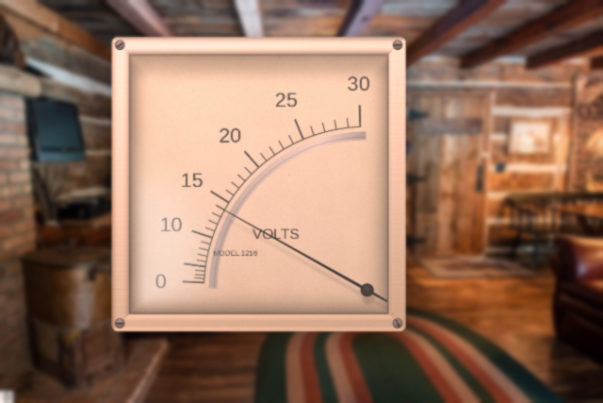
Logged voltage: 14,V
